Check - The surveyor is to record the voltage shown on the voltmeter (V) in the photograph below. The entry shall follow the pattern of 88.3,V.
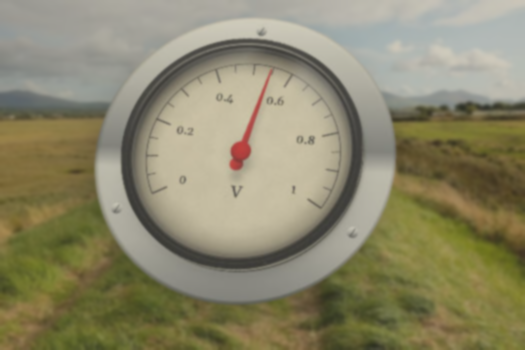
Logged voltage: 0.55,V
